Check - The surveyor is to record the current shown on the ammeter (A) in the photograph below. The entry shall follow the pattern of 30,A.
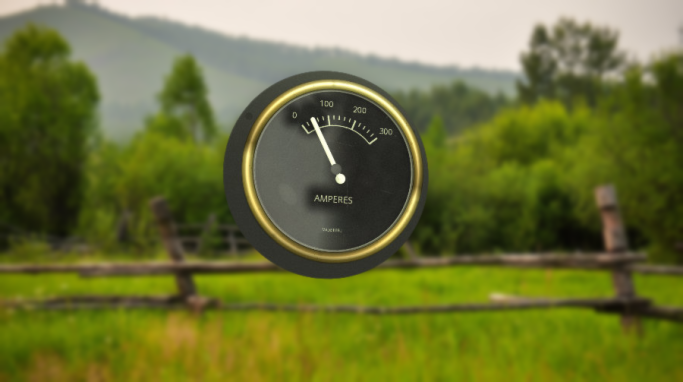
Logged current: 40,A
